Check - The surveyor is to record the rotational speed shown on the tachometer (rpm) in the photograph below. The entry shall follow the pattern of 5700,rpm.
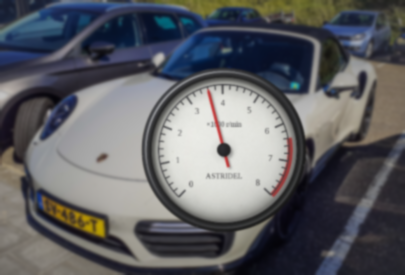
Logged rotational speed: 3600,rpm
